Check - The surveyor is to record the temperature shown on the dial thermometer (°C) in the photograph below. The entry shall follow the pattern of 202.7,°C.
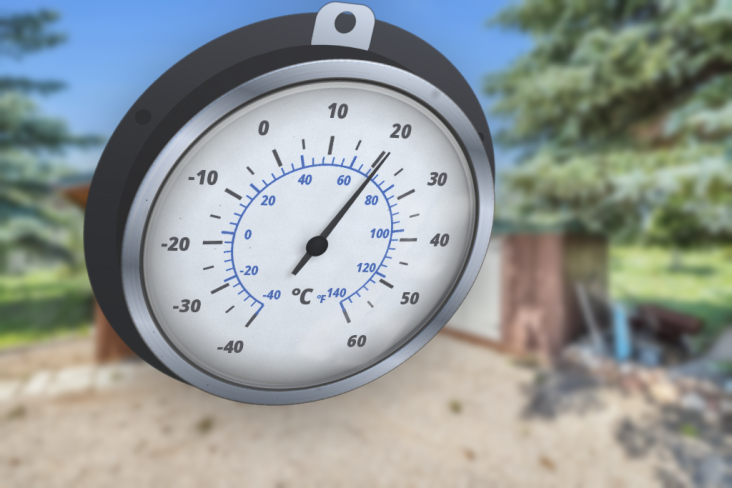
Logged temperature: 20,°C
